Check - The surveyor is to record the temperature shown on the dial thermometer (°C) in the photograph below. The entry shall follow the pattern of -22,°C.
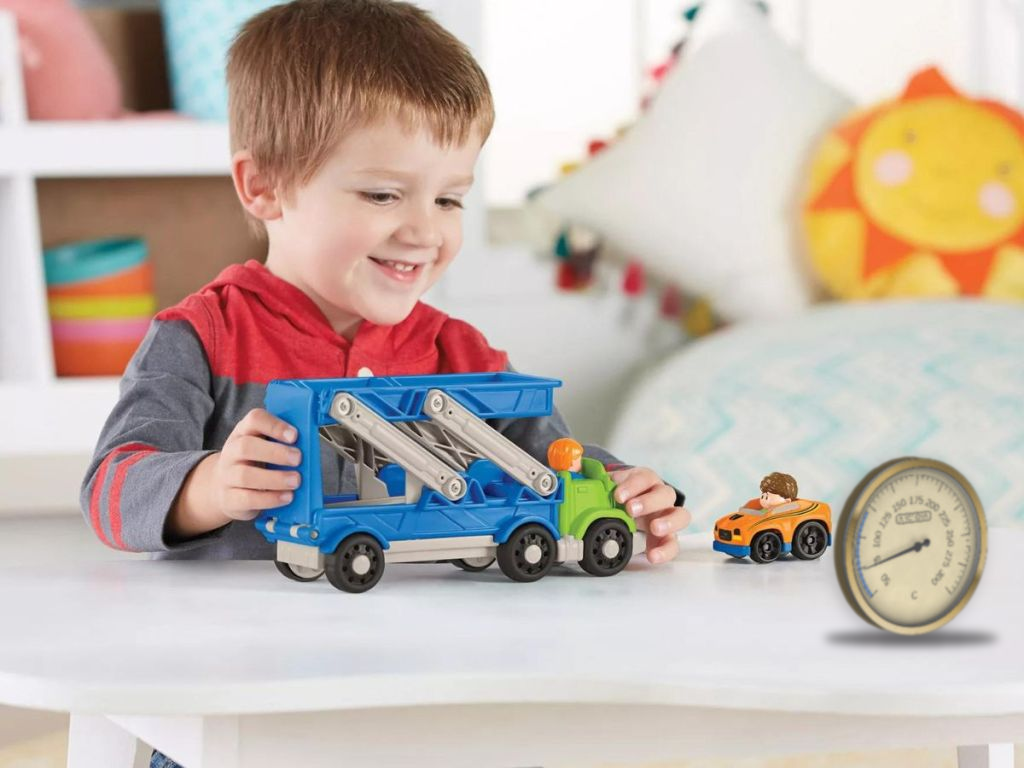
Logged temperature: 75,°C
